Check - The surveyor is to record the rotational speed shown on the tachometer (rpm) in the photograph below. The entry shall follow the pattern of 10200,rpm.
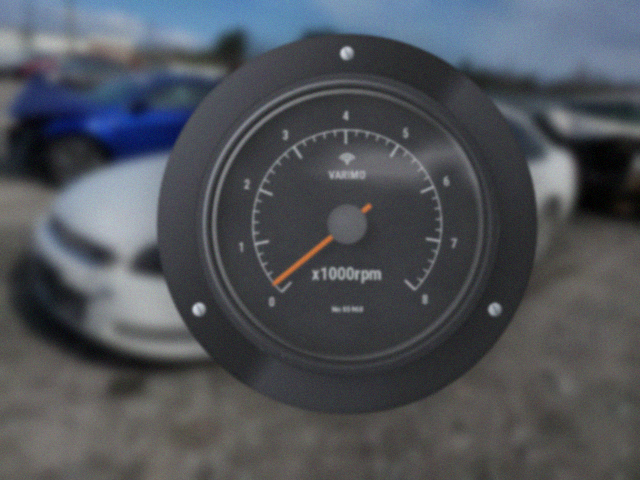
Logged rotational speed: 200,rpm
